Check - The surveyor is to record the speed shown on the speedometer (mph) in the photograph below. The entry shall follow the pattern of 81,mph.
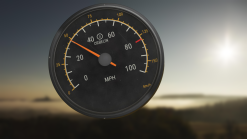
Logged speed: 30,mph
